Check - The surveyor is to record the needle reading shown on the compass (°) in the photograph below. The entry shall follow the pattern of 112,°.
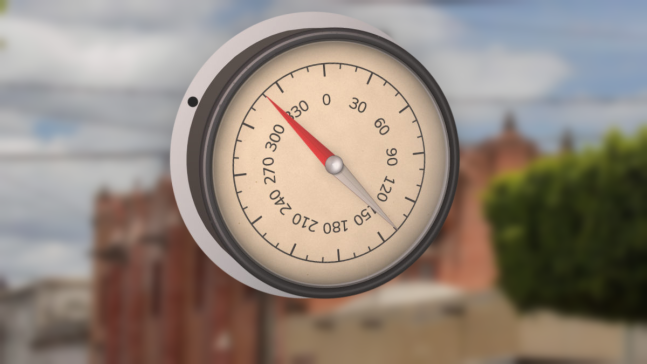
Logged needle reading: 320,°
